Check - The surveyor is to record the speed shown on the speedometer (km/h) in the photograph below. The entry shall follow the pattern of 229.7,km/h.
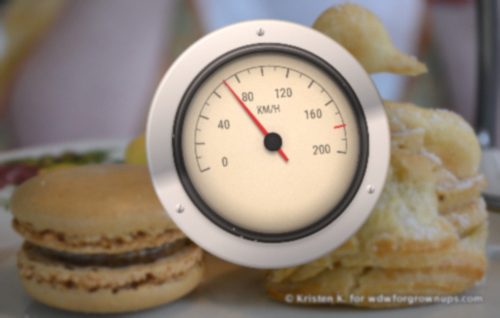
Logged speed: 70,km/h
